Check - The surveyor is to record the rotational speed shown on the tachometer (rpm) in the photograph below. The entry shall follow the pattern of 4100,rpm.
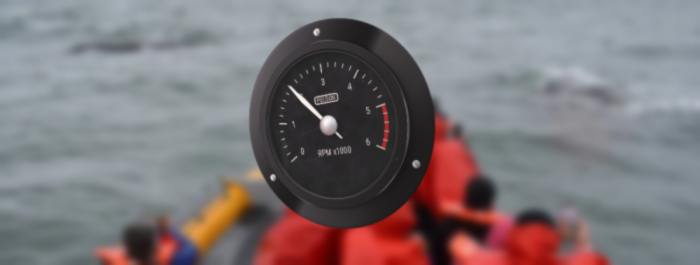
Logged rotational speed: 2000,rpm
